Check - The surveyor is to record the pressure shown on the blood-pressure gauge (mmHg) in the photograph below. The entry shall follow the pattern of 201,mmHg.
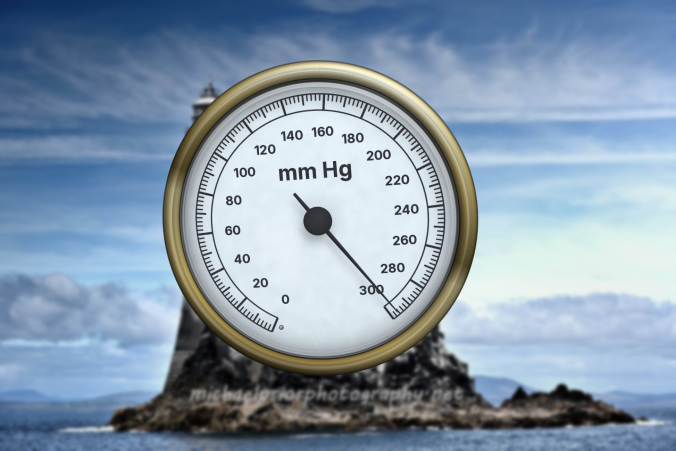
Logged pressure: 296,mmHg
